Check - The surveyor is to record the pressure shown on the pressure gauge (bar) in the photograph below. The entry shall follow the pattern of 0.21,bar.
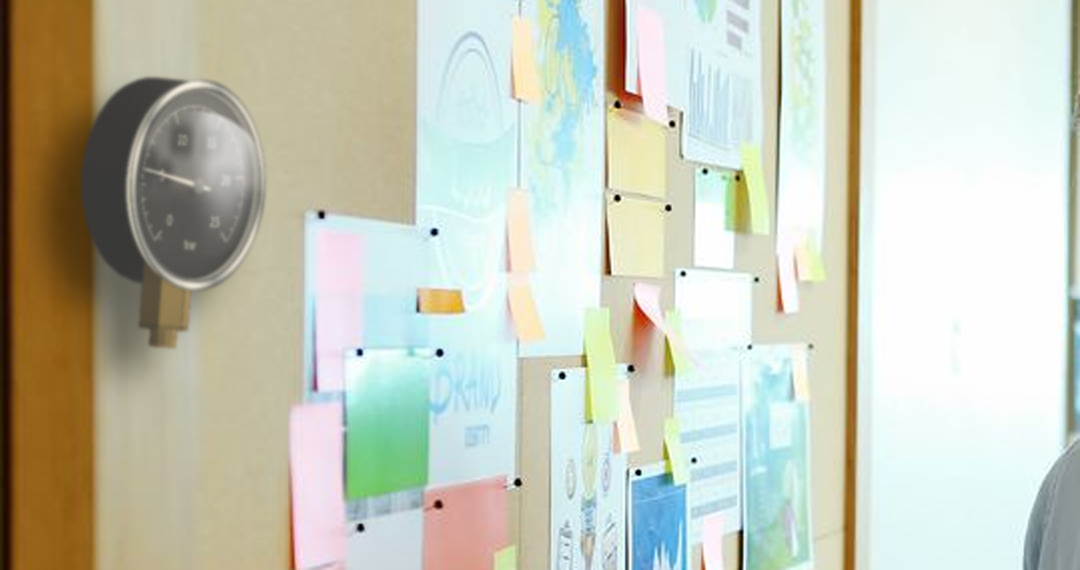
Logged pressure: 5,bar
